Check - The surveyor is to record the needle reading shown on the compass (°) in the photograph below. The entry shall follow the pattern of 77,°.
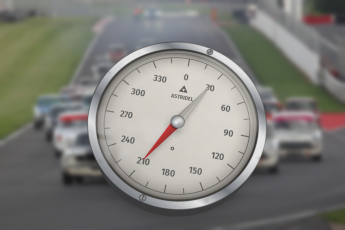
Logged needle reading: 210,°
